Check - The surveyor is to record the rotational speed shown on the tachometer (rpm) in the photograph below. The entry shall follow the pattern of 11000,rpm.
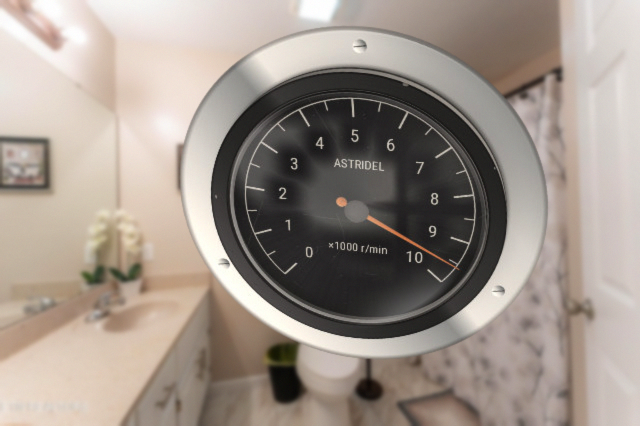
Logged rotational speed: 9500,rpm
